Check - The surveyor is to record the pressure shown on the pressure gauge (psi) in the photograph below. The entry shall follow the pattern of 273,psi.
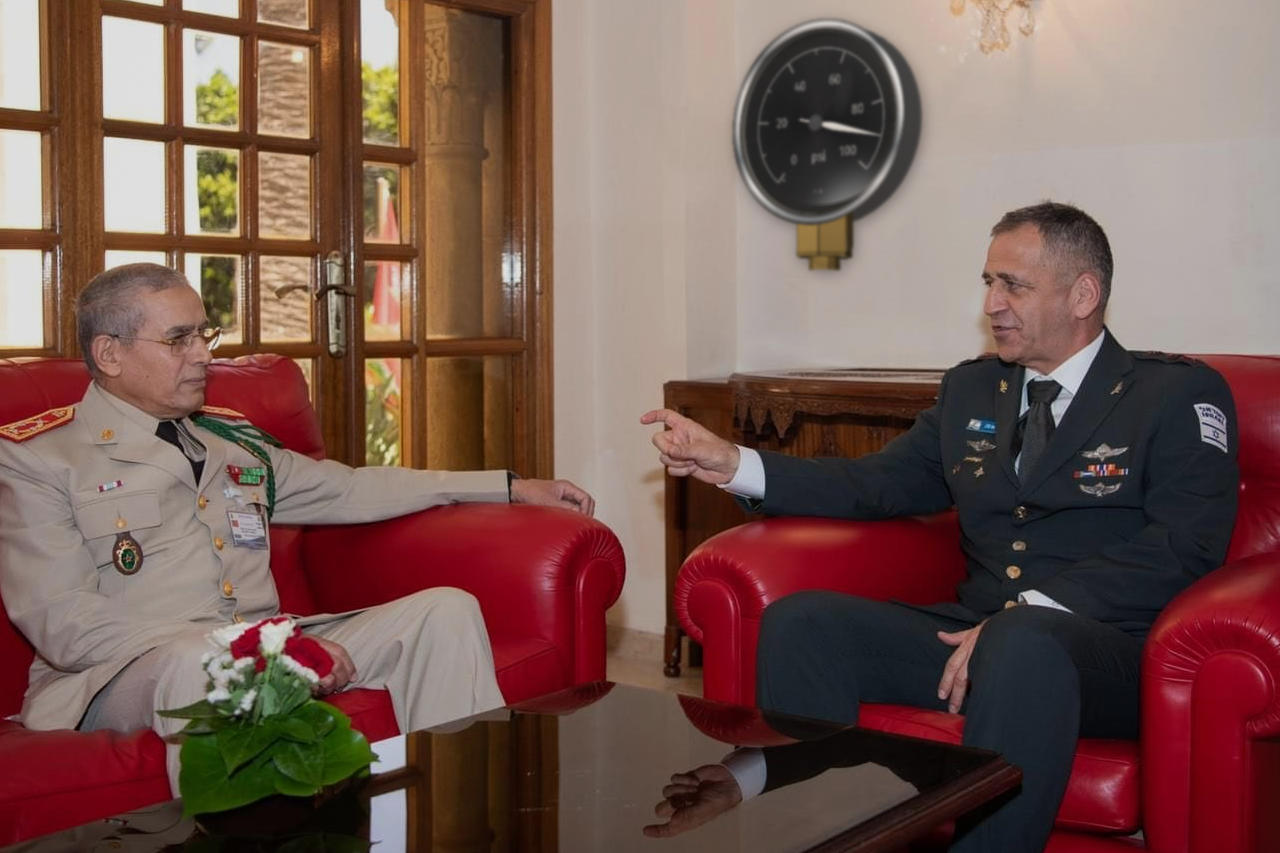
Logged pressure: 90,psi
